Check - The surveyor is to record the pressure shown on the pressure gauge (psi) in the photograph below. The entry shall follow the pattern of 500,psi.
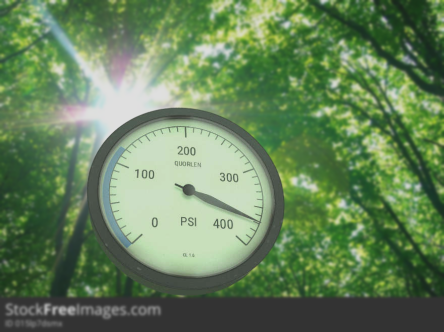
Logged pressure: 370,psi
